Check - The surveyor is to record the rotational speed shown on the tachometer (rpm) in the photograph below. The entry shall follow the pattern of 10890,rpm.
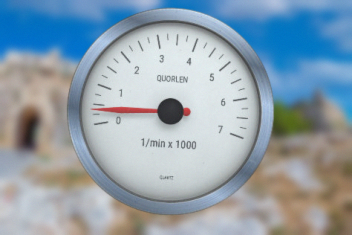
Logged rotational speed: 375,rpm
